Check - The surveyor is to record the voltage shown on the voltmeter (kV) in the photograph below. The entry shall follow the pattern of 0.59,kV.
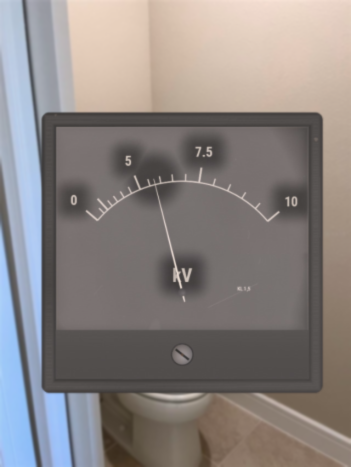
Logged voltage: 5.75,kV
